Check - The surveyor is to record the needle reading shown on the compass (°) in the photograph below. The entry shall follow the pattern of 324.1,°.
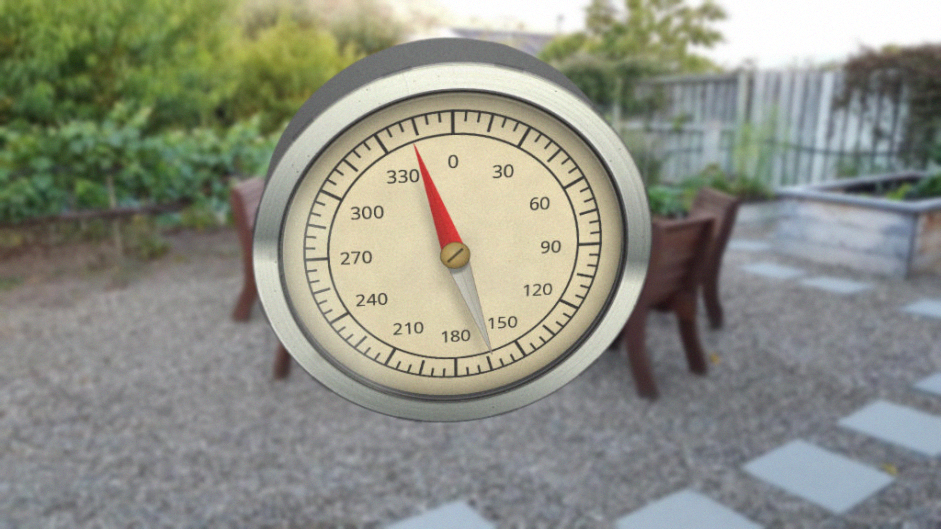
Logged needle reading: 342.5,°
